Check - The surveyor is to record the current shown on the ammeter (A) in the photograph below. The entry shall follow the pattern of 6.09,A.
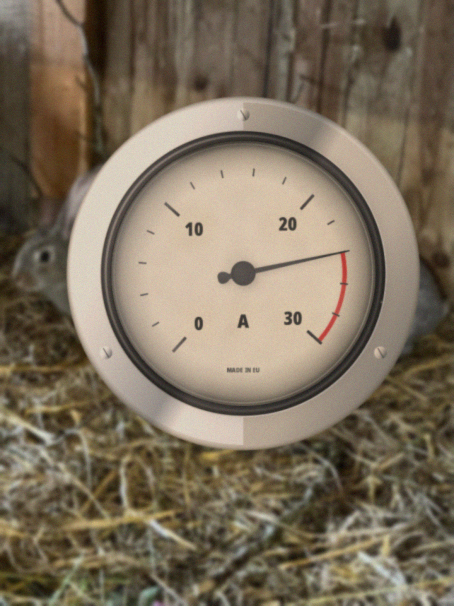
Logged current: 24,A
